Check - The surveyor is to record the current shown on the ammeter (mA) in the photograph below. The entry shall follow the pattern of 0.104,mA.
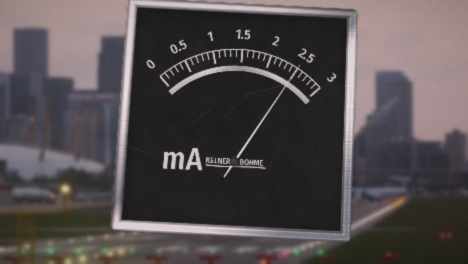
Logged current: 2.5,mA
